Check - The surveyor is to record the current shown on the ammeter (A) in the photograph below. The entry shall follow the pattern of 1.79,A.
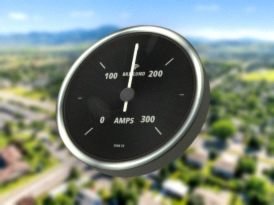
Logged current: 150,A
